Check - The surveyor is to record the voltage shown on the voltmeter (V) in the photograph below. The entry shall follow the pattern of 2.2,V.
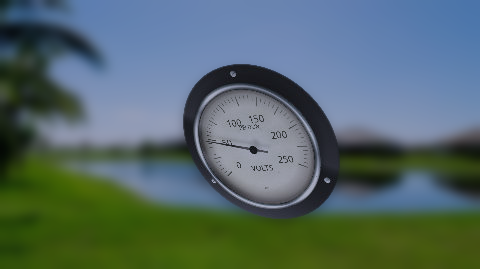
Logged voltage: 50,V
